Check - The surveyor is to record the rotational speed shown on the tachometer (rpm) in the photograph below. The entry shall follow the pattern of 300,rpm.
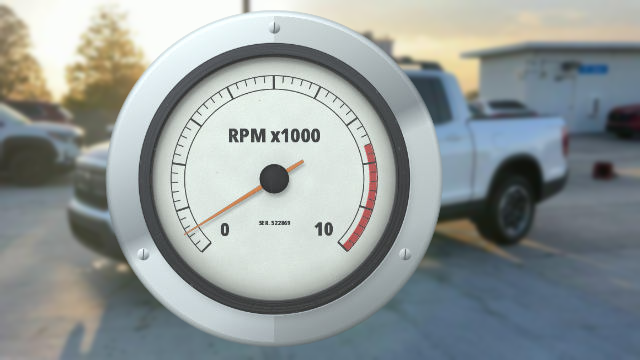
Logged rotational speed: 500,rpm
